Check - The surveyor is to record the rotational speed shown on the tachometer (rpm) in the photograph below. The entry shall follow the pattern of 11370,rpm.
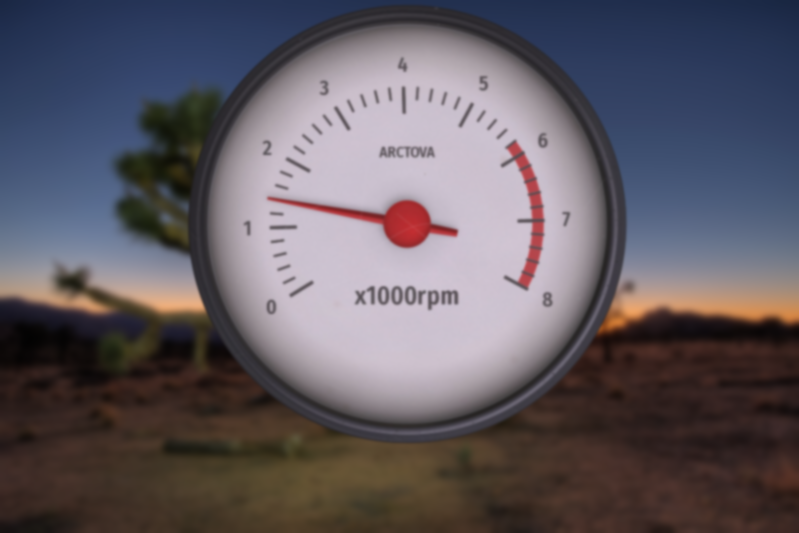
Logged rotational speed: 1400,rpm
